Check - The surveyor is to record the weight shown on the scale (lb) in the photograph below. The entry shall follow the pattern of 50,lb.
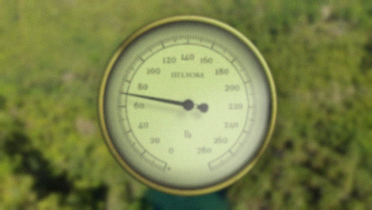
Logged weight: 70,lb
